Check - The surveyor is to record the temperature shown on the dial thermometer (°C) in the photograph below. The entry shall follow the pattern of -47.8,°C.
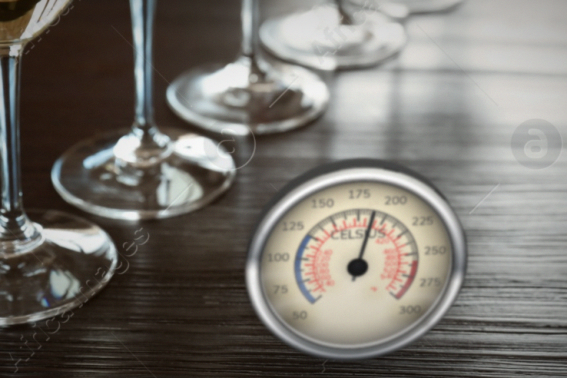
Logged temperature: 187.5,°C
